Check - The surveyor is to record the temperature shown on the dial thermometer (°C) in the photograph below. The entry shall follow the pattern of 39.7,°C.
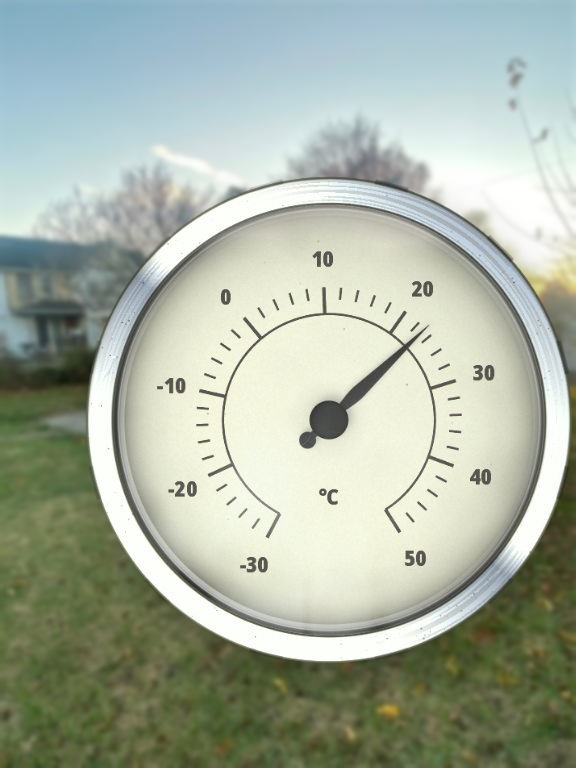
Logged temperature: 23,°C
